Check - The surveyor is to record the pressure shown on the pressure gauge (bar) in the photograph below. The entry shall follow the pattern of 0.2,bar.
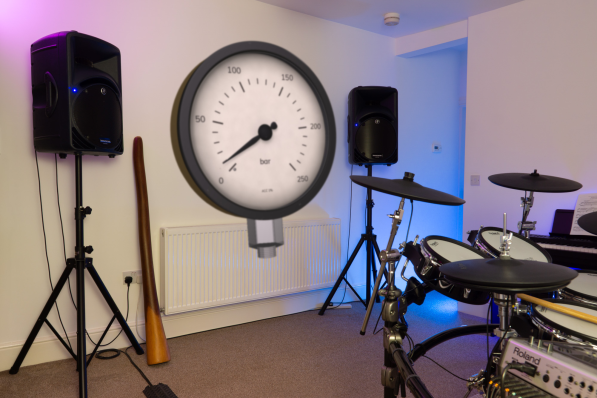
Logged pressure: 10,bar
